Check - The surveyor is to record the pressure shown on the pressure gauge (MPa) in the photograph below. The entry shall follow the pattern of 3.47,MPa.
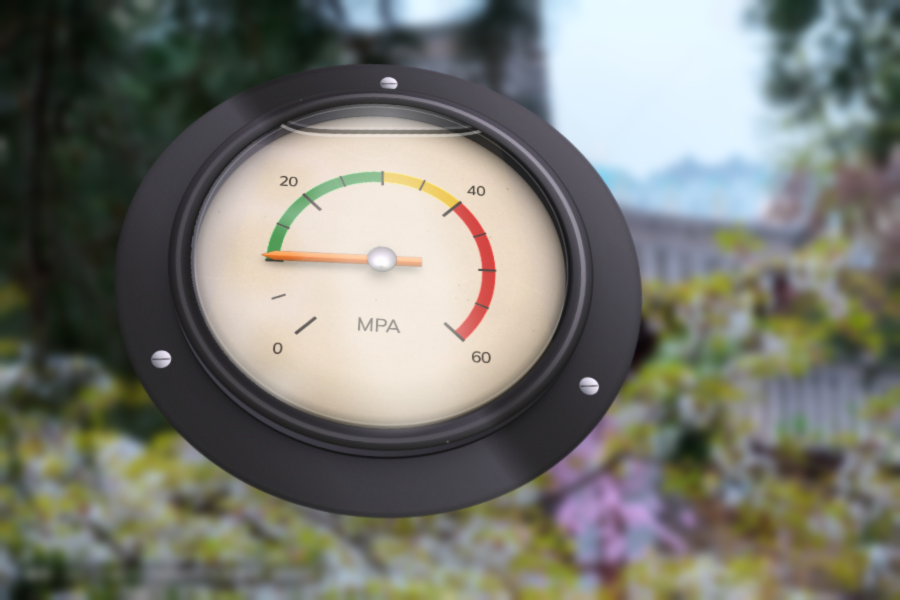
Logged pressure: 10,MPa
